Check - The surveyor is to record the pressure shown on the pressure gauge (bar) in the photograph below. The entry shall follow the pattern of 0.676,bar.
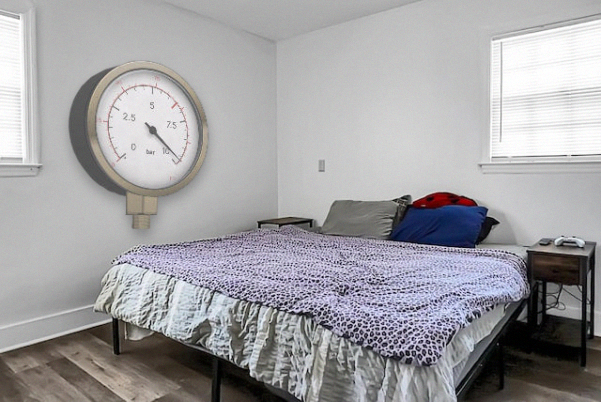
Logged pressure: 9.75,bar
